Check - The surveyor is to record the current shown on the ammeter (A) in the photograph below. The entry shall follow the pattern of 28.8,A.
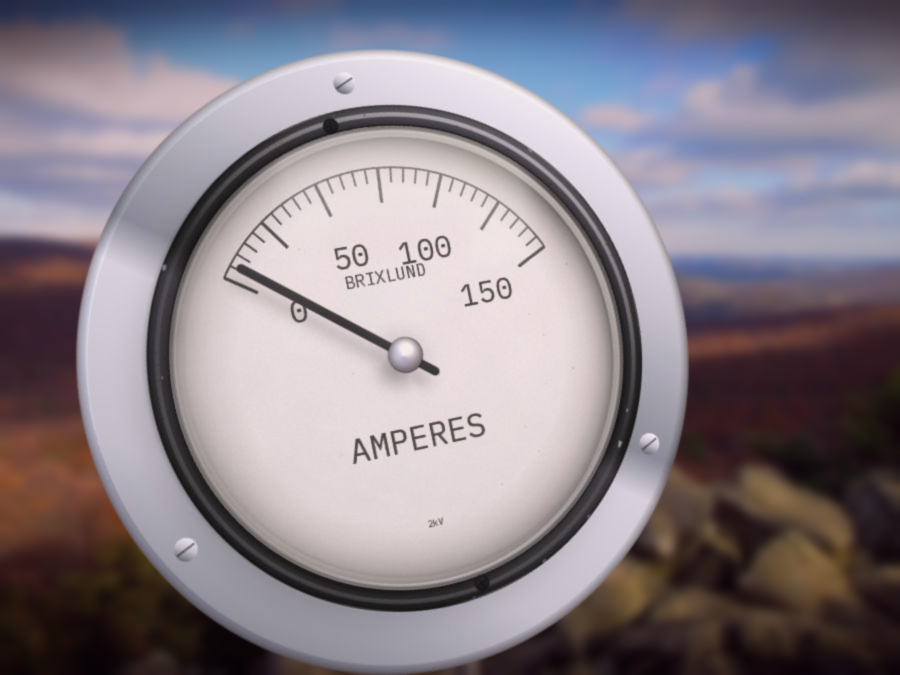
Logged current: 5,A
